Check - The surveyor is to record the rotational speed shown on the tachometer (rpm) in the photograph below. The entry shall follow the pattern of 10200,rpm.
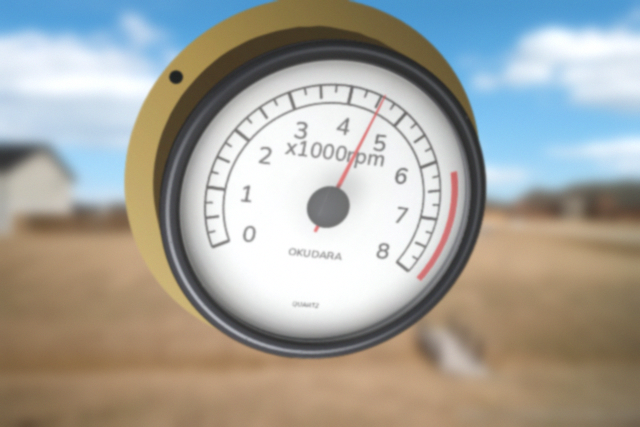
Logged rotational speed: 4500,rpm
